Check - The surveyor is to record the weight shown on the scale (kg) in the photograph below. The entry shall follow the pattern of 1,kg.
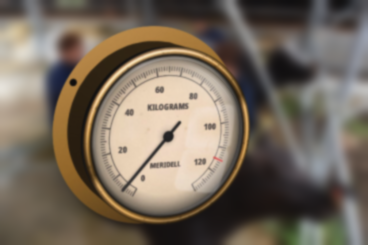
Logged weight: 5,kg
